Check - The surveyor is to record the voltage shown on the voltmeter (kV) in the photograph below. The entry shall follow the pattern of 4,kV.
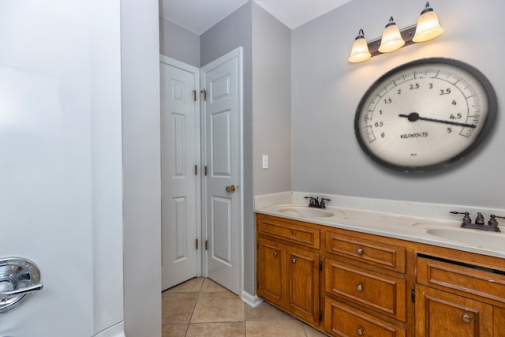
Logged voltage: 4.75,kV
